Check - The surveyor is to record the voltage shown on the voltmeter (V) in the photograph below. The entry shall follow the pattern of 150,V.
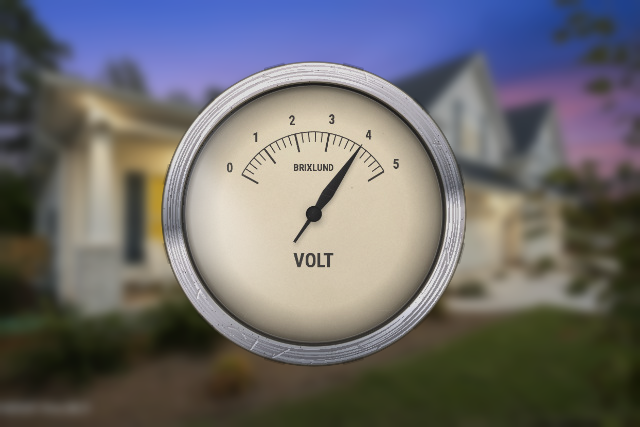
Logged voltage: 4,V
